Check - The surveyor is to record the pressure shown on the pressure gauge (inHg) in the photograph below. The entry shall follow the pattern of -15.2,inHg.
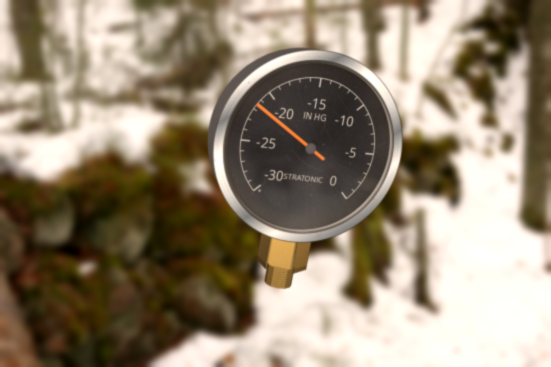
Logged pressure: -21.5,inHg
